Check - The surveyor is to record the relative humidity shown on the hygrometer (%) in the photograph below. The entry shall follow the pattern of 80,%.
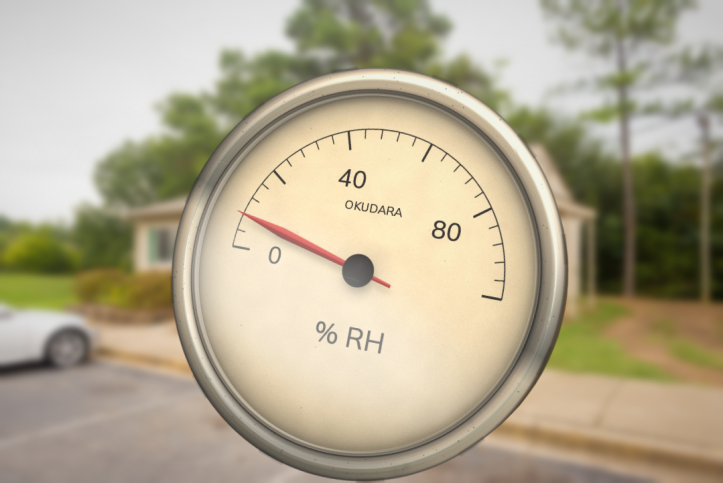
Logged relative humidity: 8,%
